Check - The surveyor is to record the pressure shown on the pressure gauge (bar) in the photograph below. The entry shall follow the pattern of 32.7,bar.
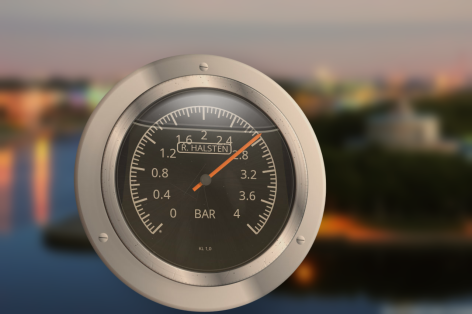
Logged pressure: 2.75,bar
